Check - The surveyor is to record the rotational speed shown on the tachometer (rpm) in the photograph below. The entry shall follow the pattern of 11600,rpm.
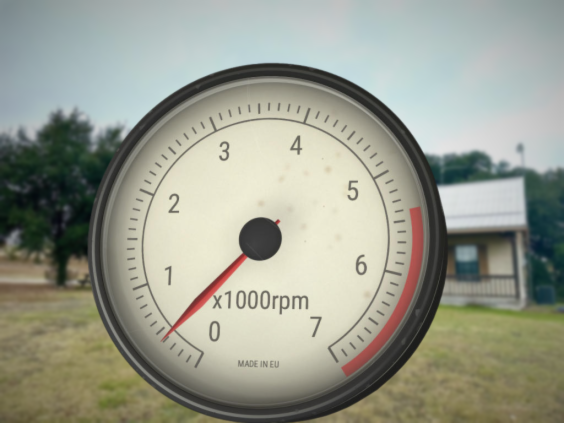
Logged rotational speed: 400,rpm
